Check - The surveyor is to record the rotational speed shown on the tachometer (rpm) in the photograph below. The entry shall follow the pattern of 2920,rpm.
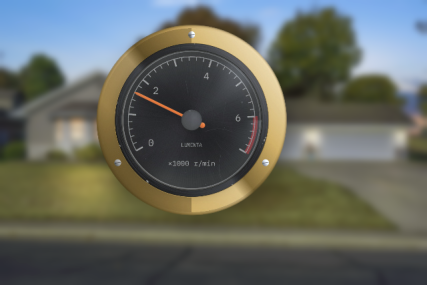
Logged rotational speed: 1600,rpm
